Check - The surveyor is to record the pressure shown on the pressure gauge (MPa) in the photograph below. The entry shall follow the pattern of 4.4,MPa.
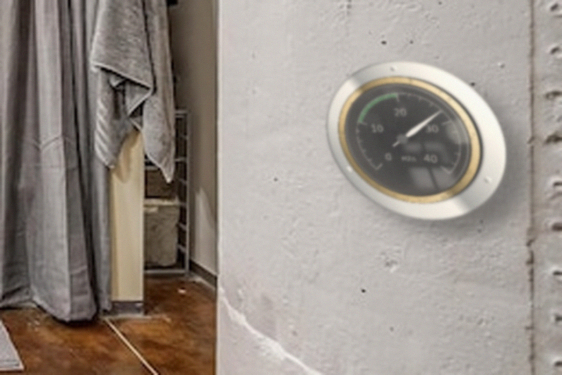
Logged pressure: 28,MPa
